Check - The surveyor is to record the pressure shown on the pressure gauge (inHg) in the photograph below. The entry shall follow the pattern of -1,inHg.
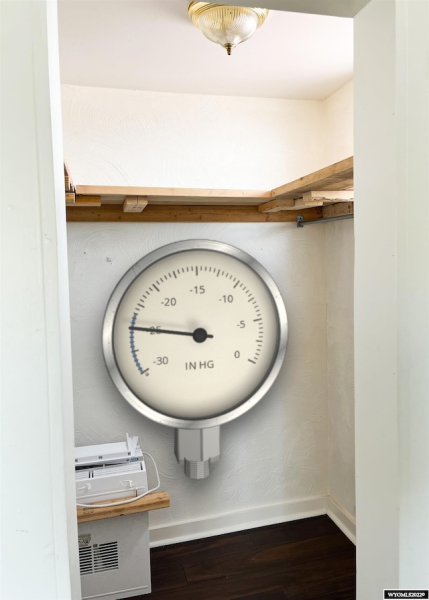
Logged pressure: -25,inHg
